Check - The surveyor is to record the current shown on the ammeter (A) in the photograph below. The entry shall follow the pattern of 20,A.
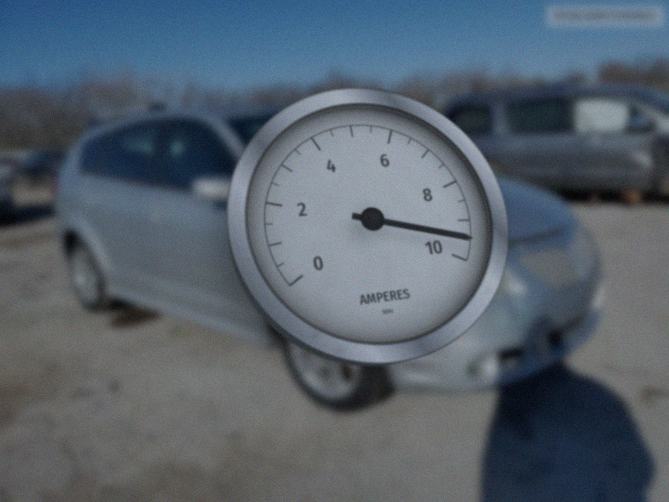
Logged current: 9.5,A
